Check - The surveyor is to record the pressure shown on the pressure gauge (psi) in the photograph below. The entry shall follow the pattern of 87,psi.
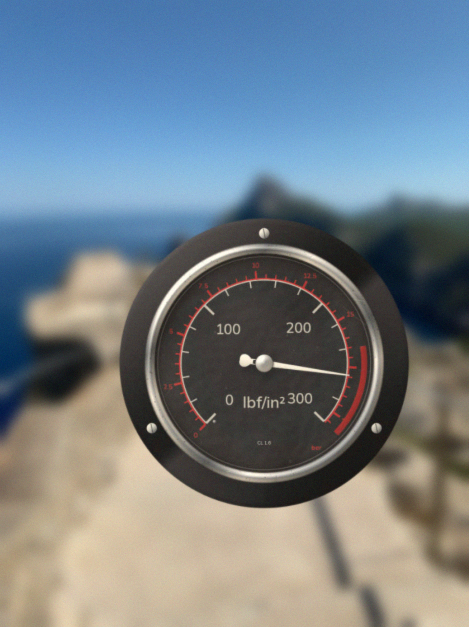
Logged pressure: 260,psi
